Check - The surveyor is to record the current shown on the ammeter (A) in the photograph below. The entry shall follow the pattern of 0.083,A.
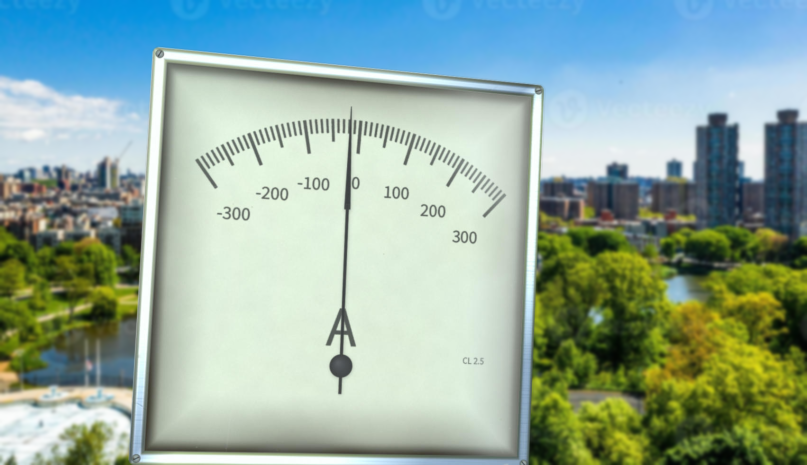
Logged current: -20,A
